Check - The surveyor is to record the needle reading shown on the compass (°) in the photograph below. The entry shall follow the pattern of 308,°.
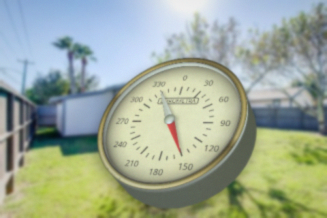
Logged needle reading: 150,°
